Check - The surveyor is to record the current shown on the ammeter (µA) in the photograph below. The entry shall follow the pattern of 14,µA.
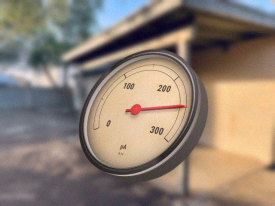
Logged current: 250,µA
